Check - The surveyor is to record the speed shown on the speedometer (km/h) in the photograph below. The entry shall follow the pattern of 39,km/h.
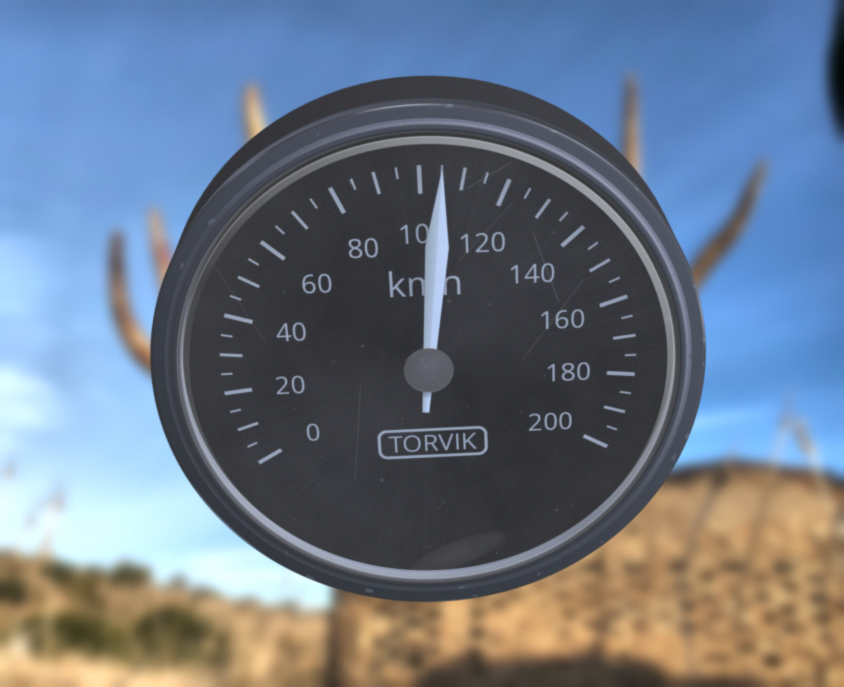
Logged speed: 105,km/h
